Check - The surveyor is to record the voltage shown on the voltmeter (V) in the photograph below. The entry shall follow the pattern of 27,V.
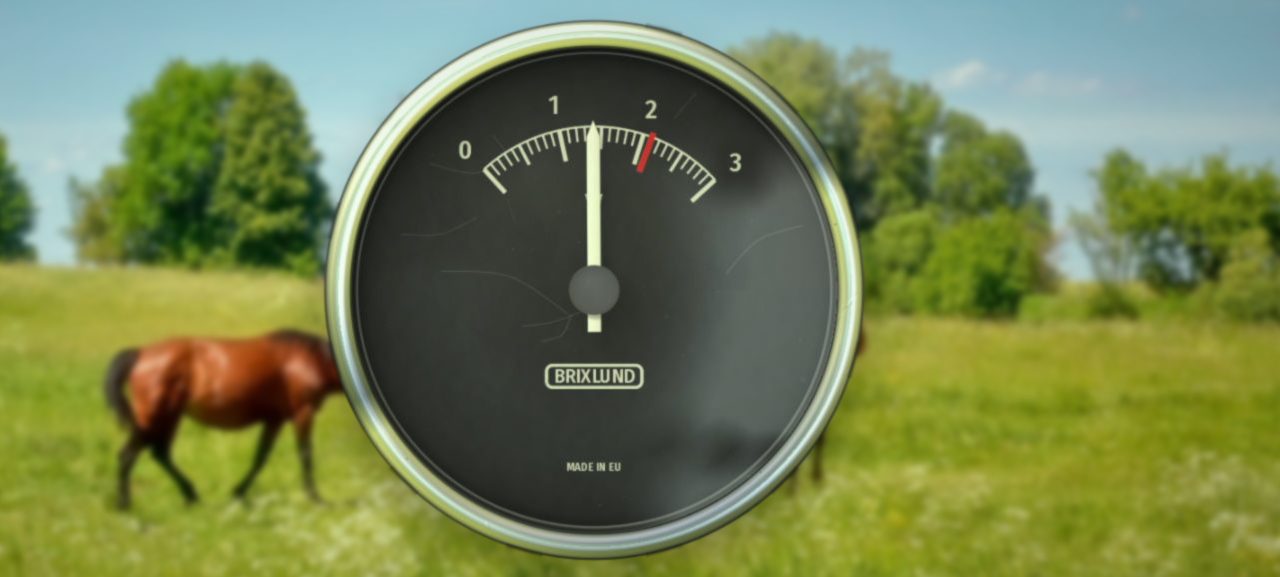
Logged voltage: 1.4,V
